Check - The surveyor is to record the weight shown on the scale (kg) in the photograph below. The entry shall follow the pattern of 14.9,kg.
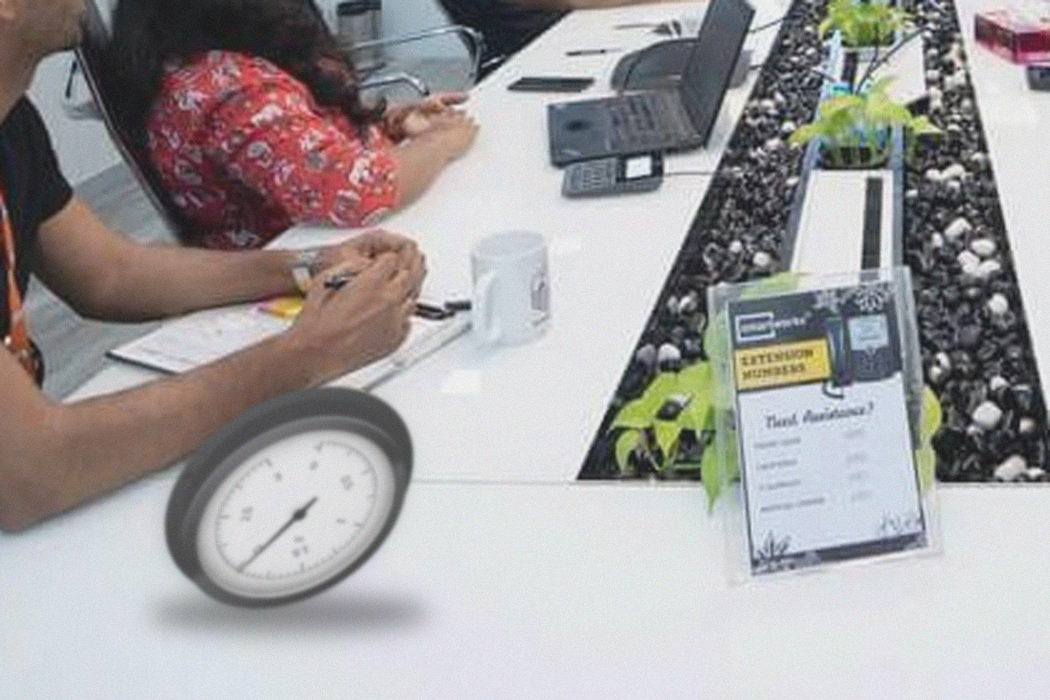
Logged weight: 2,kg
